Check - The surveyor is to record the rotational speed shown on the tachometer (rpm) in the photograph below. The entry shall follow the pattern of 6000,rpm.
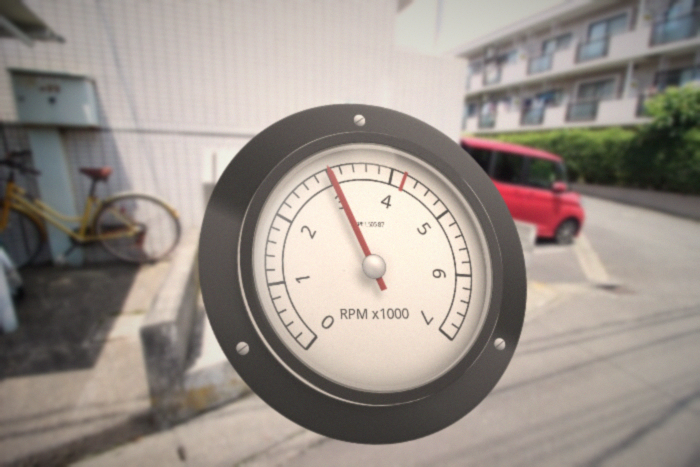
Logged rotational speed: 3000,rpm
